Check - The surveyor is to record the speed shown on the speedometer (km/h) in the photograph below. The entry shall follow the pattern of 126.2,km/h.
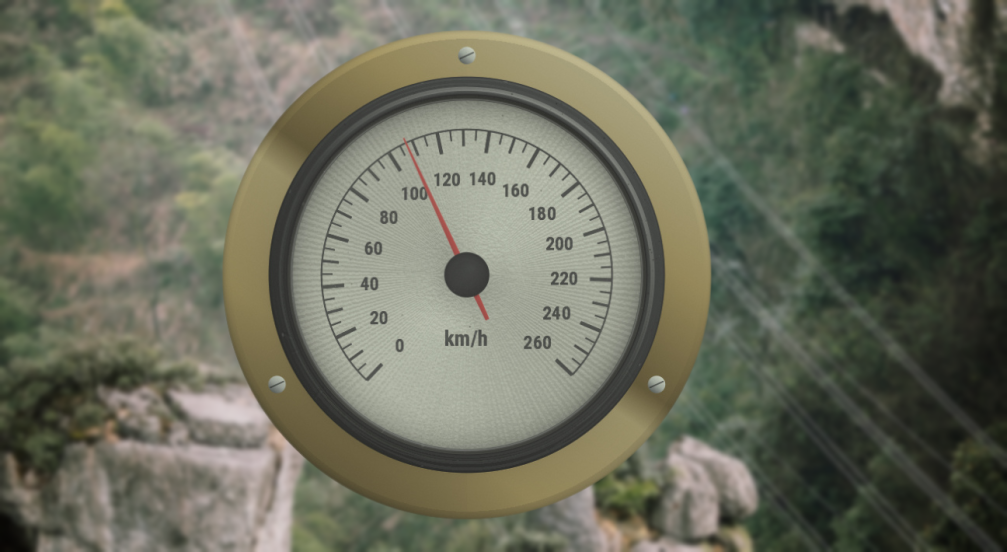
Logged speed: 107.5,km/h
